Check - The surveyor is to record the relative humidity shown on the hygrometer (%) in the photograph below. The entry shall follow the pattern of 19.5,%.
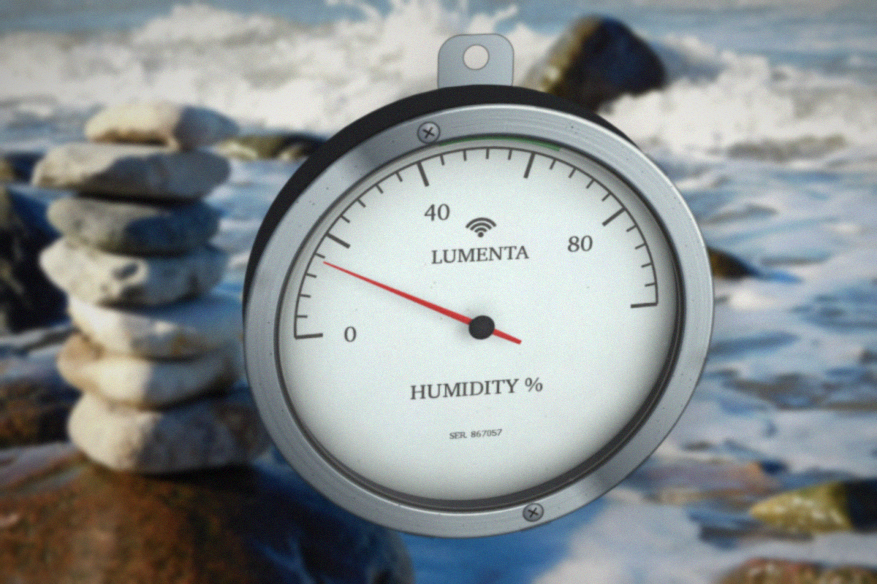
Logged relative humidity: 16,%
